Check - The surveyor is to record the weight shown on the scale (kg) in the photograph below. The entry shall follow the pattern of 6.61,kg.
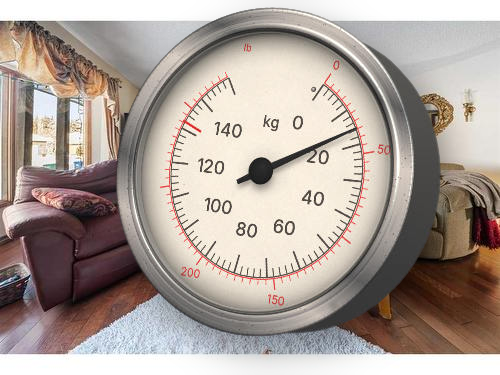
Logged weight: 16,kg
